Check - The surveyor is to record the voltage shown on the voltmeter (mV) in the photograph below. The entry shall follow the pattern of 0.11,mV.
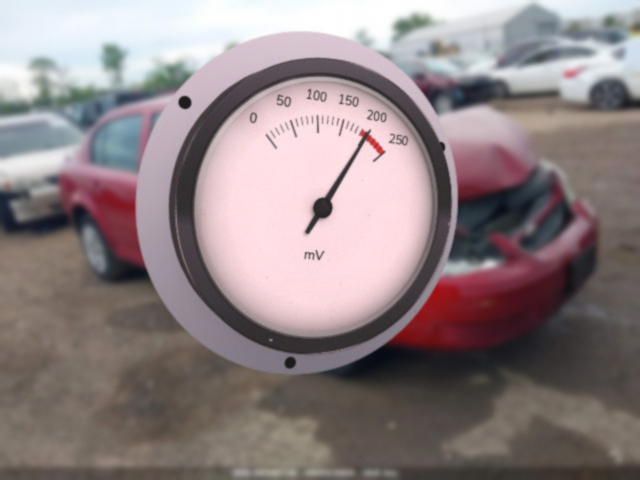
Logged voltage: 200,mV
